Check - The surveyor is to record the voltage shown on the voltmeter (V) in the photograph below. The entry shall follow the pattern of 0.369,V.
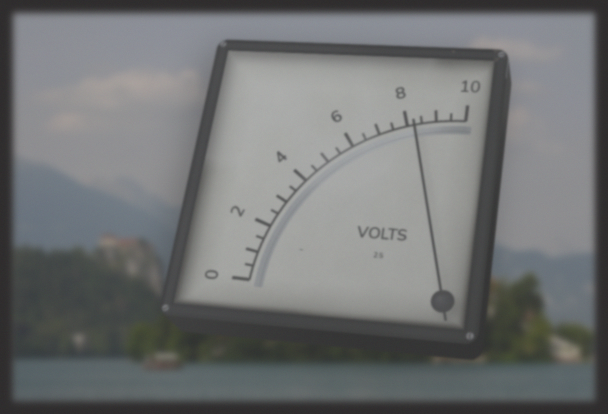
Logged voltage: 8.25,V
